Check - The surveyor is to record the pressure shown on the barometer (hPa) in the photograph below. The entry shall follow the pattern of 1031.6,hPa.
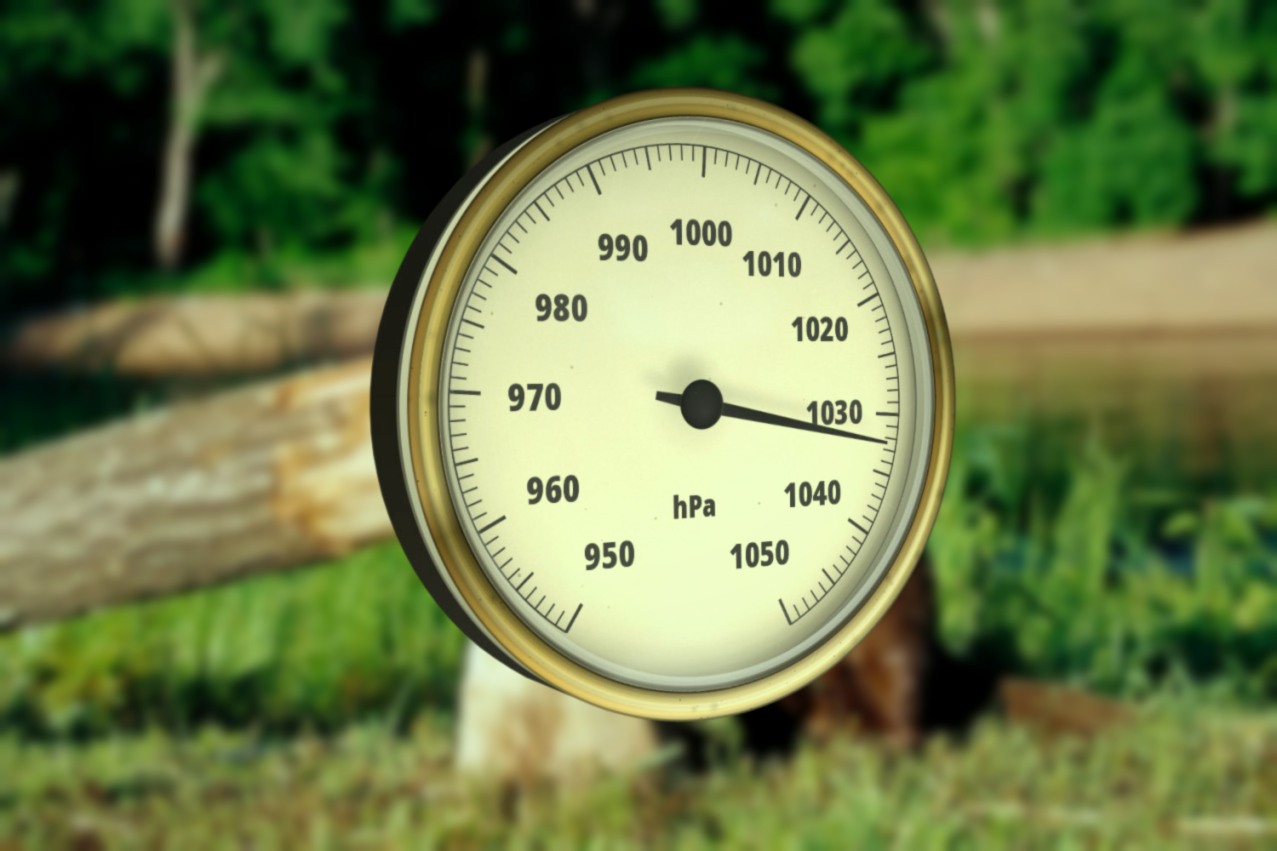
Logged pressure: 1032.5,hPa
